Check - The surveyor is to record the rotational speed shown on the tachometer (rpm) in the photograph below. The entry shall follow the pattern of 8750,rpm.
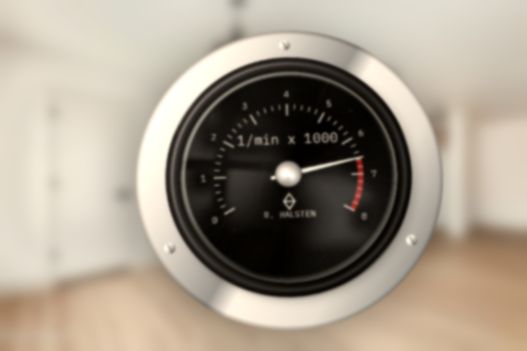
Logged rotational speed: 6600,rpm
